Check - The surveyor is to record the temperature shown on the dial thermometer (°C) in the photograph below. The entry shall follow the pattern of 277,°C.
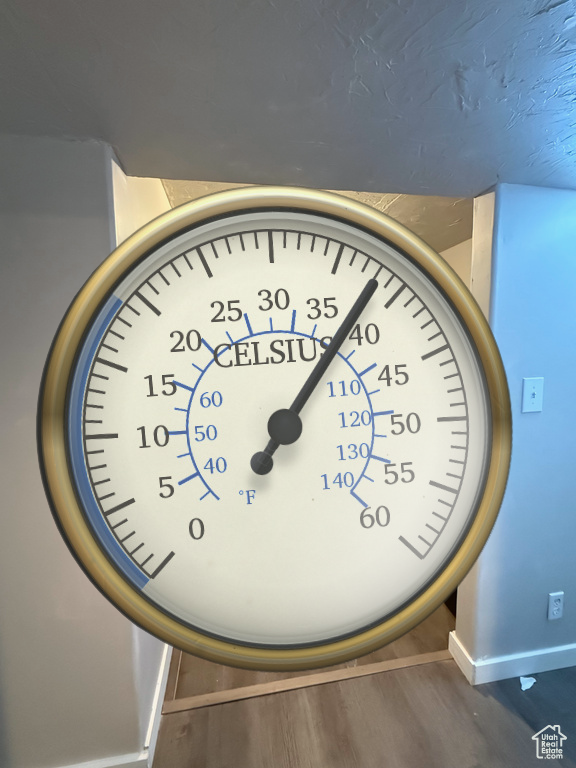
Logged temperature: 38,°C
